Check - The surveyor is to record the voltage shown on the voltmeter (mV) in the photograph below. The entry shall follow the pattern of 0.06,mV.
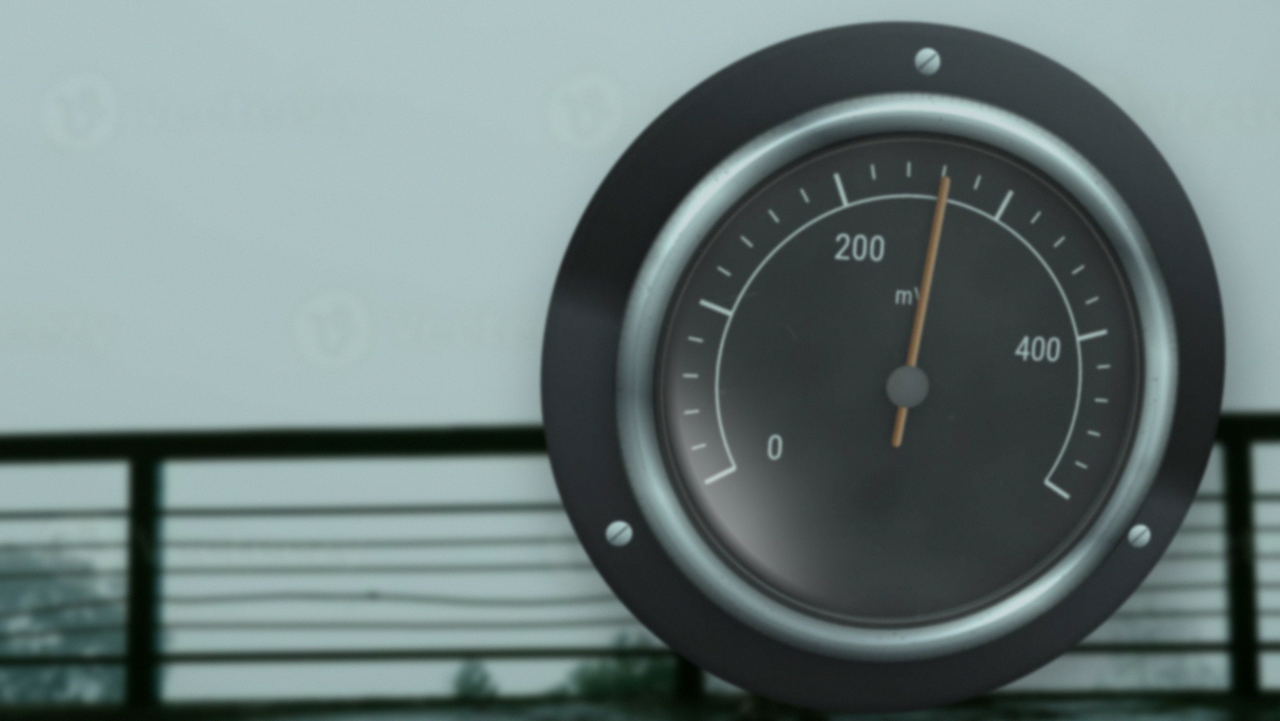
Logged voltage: 260,mV
